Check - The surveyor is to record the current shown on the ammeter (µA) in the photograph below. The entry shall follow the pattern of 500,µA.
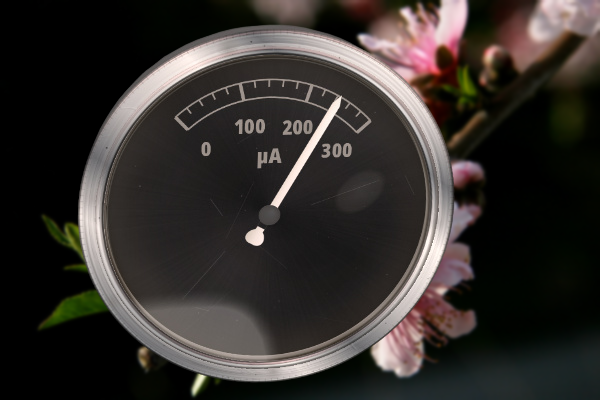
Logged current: 240,µA
